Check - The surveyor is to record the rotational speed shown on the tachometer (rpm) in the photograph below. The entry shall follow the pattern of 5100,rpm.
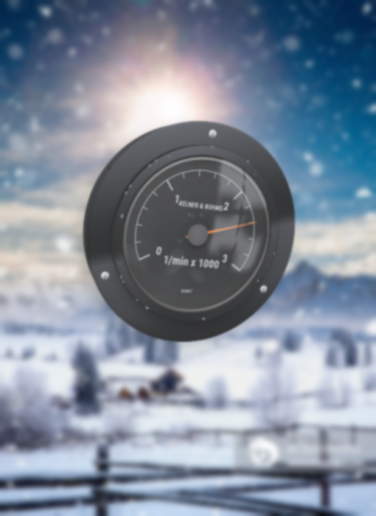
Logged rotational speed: 2400,rpm
